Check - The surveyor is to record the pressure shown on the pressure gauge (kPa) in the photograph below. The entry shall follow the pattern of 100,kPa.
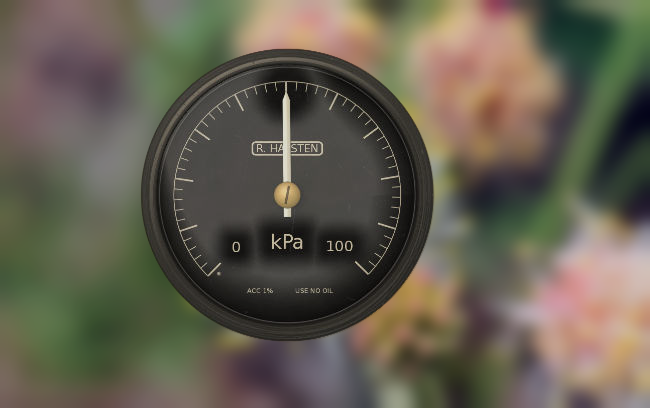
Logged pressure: 50,kPa
